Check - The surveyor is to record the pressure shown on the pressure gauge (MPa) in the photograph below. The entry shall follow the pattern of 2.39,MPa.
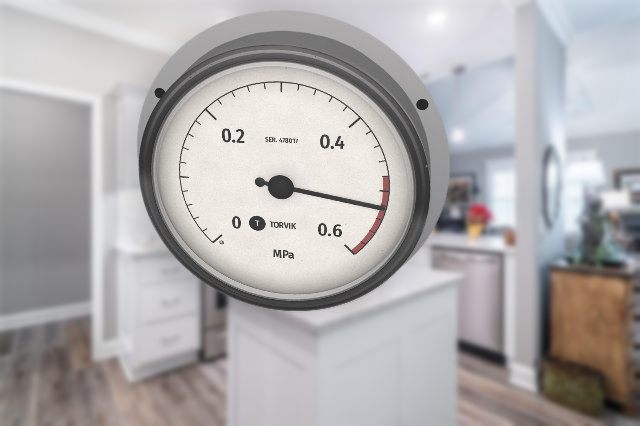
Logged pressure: 0.52,MPa
